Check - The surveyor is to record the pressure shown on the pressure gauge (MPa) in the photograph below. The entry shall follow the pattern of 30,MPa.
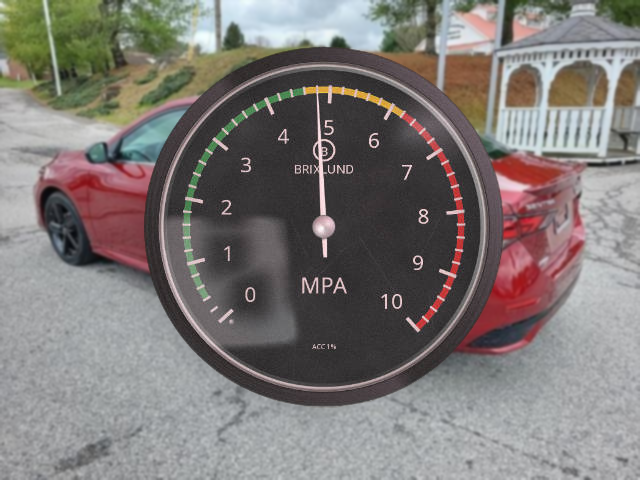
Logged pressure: 4.8,MPa
